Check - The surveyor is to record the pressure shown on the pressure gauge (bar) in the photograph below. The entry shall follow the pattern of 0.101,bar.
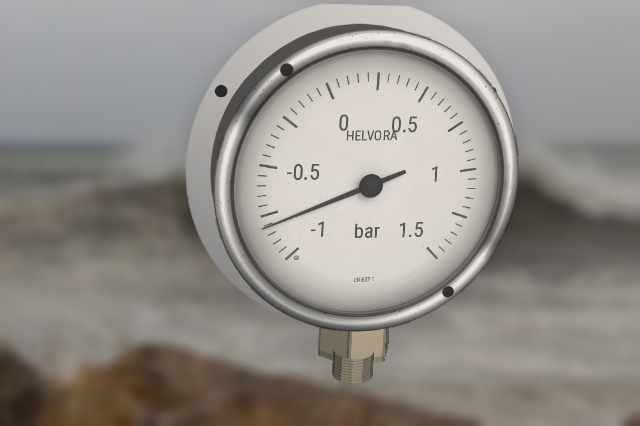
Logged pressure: -0.8,bar
